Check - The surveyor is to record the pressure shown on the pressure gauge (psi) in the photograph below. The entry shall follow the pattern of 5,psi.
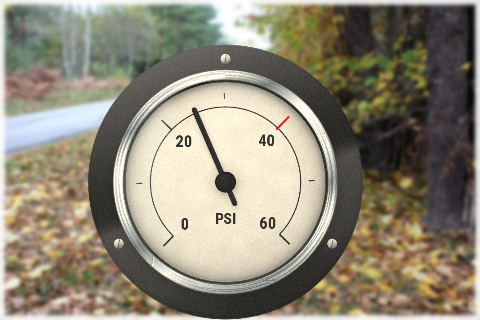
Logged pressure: 25,psi
